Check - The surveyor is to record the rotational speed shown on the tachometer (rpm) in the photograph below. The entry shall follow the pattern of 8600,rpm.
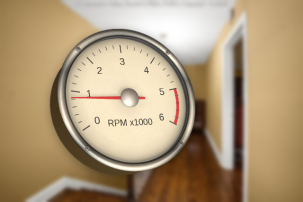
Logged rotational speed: 800,rpm
